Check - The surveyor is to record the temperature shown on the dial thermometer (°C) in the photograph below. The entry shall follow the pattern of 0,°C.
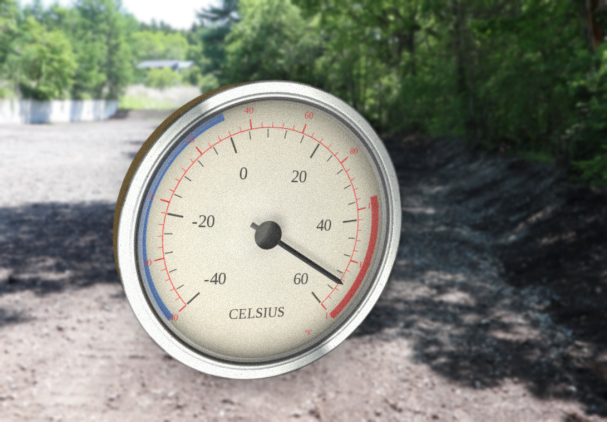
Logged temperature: 54,°C
